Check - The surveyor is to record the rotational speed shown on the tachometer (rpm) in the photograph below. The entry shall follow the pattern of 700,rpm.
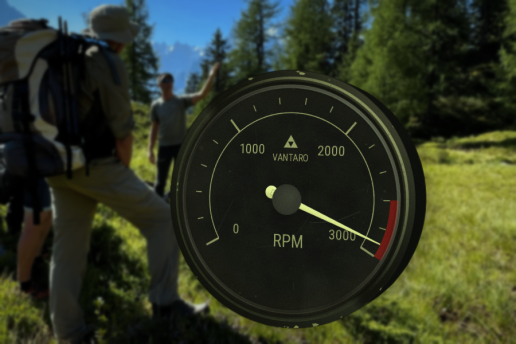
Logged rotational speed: 2900,rpm
